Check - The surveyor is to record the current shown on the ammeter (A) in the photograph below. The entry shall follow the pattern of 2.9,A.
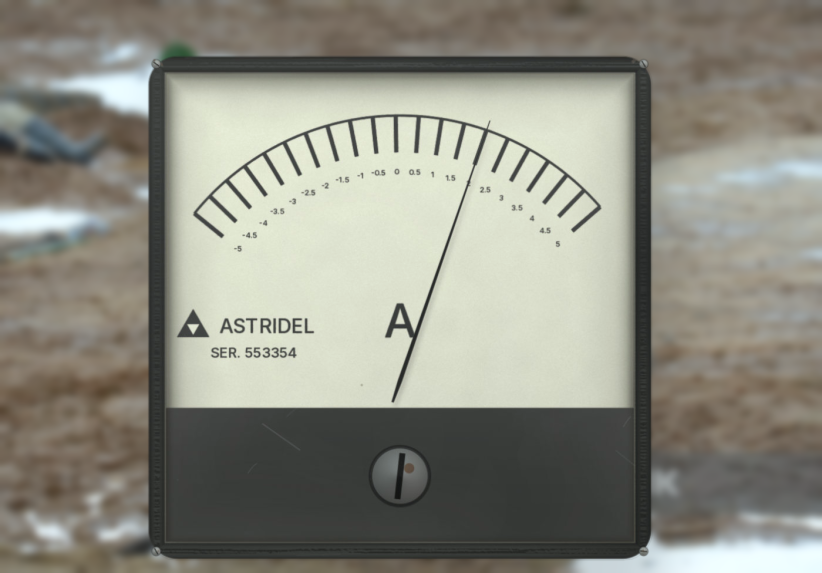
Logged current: 2,A
